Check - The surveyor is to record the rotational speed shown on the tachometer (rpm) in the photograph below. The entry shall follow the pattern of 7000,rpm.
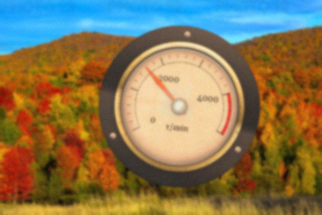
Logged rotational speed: 1600,rpm
